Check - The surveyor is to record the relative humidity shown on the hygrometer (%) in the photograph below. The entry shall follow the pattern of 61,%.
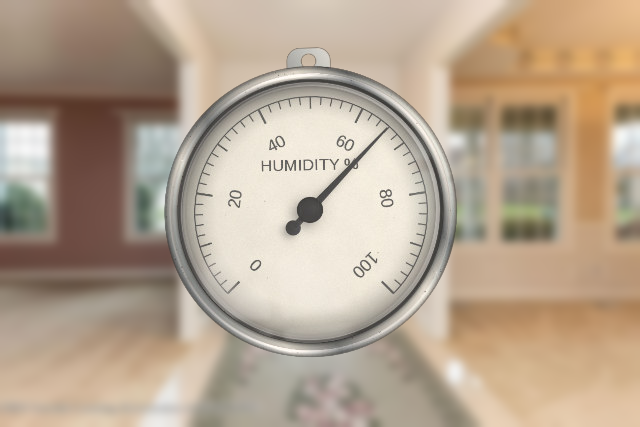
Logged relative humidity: 66,%
